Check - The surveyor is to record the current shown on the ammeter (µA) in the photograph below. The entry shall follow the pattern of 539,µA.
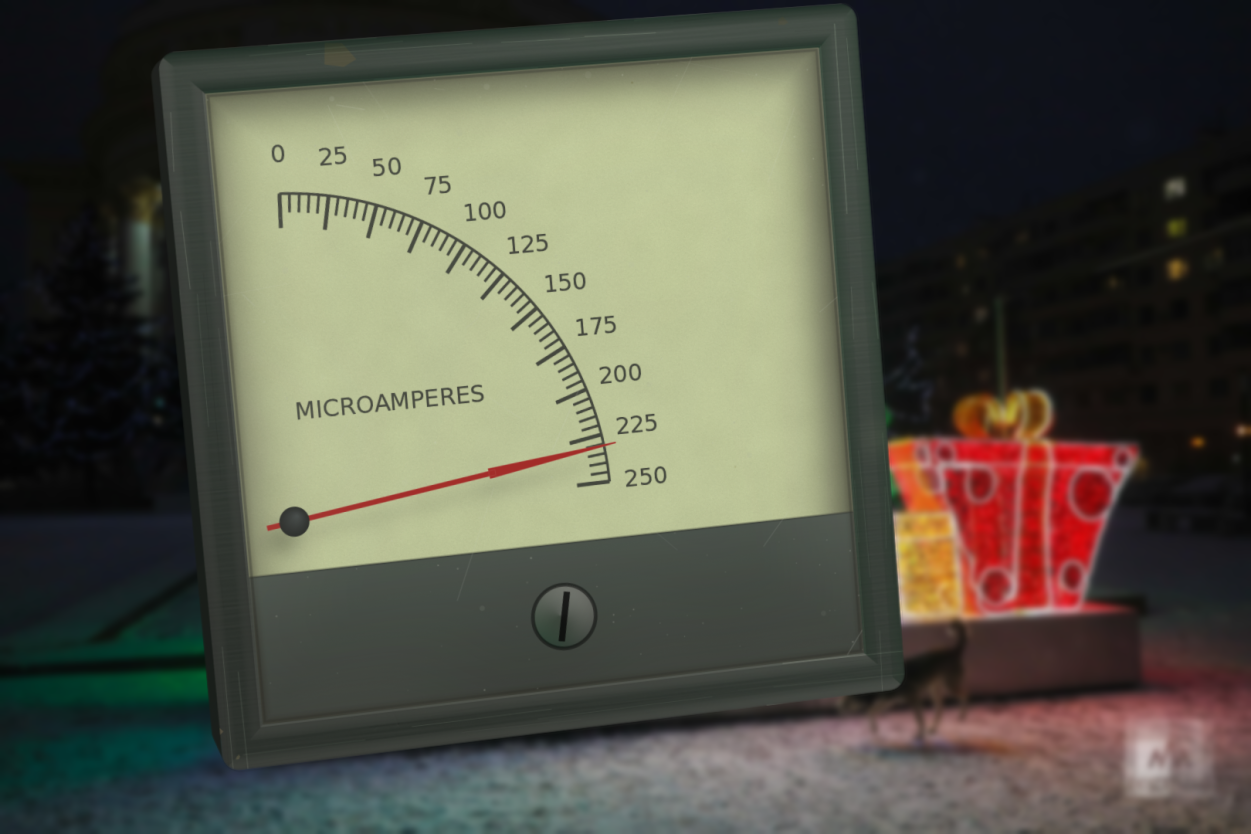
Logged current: 230,µA
